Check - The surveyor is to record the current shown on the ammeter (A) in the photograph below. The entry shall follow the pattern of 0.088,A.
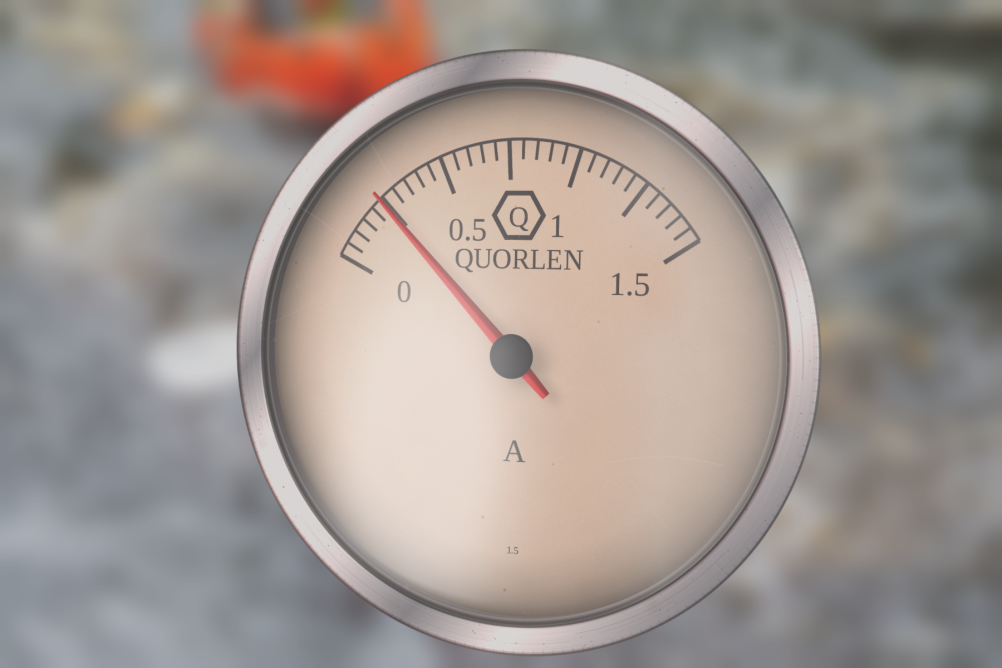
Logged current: 0.25,A
